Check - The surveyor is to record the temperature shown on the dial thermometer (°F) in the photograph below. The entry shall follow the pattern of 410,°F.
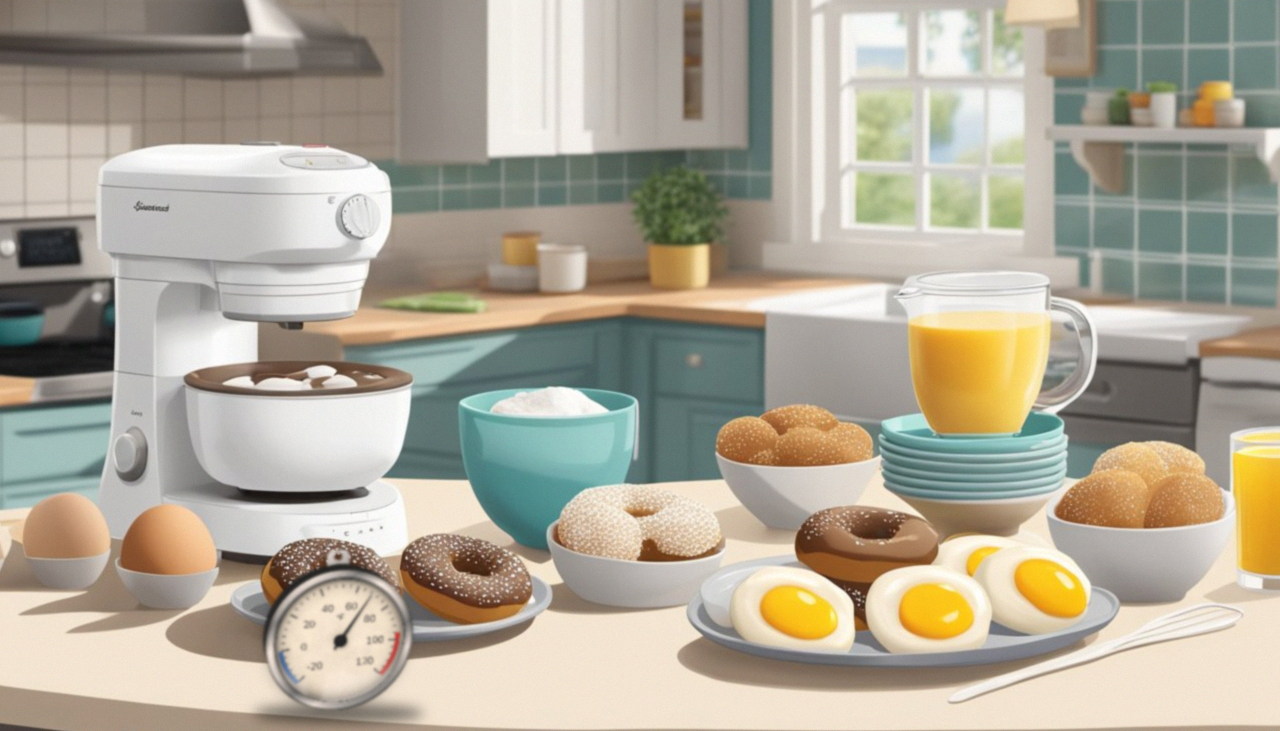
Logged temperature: 68,°F
